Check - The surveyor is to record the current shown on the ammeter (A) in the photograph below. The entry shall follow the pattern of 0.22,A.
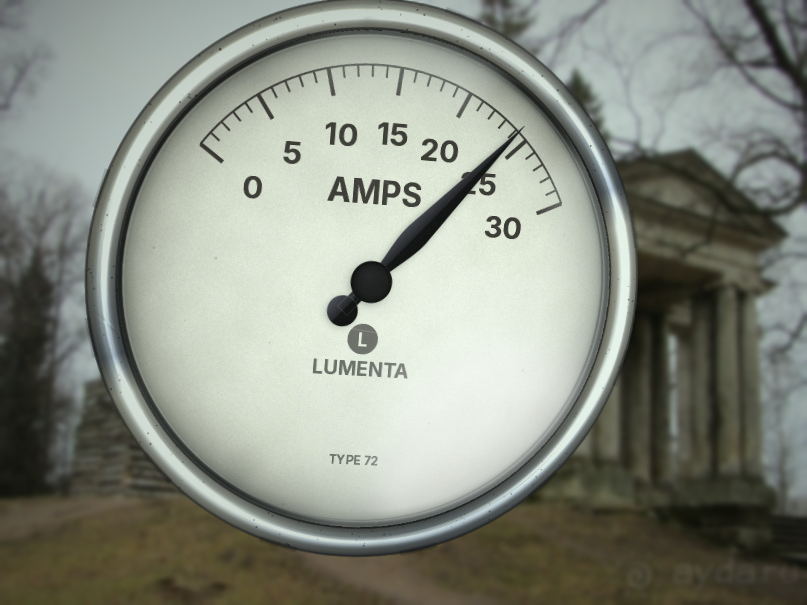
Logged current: 24,A
